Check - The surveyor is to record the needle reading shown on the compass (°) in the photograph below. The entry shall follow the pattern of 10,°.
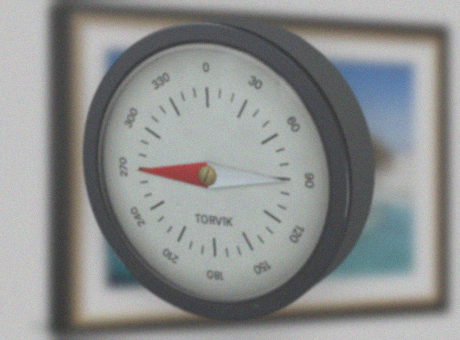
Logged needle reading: 270,°
